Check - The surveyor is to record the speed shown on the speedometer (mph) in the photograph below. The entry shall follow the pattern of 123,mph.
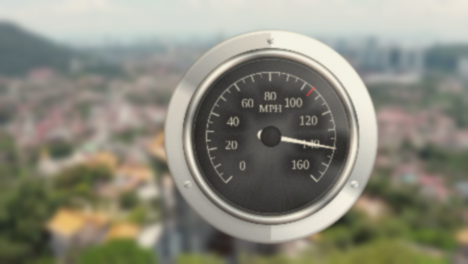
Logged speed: 140,mph
